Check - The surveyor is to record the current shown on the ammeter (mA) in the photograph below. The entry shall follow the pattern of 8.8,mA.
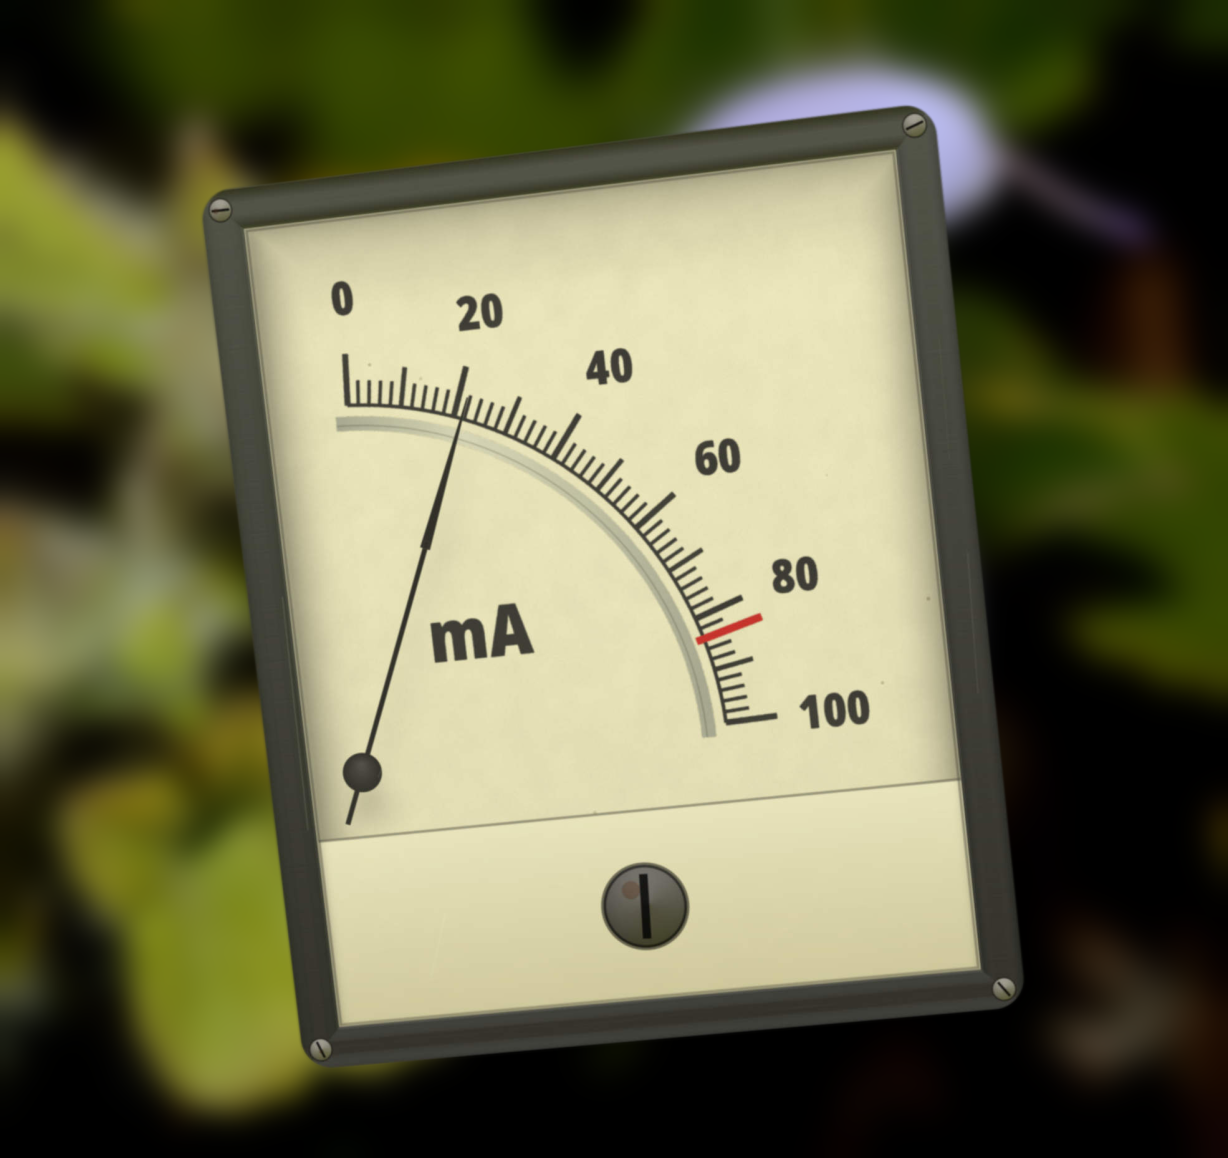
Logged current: 22,mA
